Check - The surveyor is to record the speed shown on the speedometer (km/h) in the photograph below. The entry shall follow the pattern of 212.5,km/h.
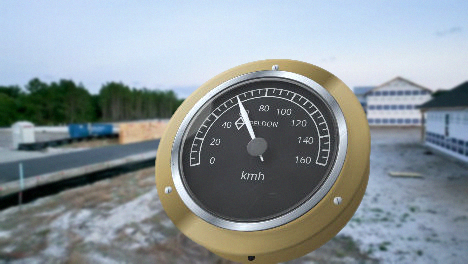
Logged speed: 60,km/h
